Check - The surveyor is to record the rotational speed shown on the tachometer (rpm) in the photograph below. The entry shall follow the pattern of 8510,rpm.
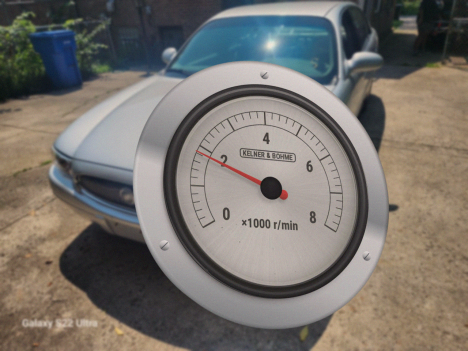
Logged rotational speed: 1800,rpm
